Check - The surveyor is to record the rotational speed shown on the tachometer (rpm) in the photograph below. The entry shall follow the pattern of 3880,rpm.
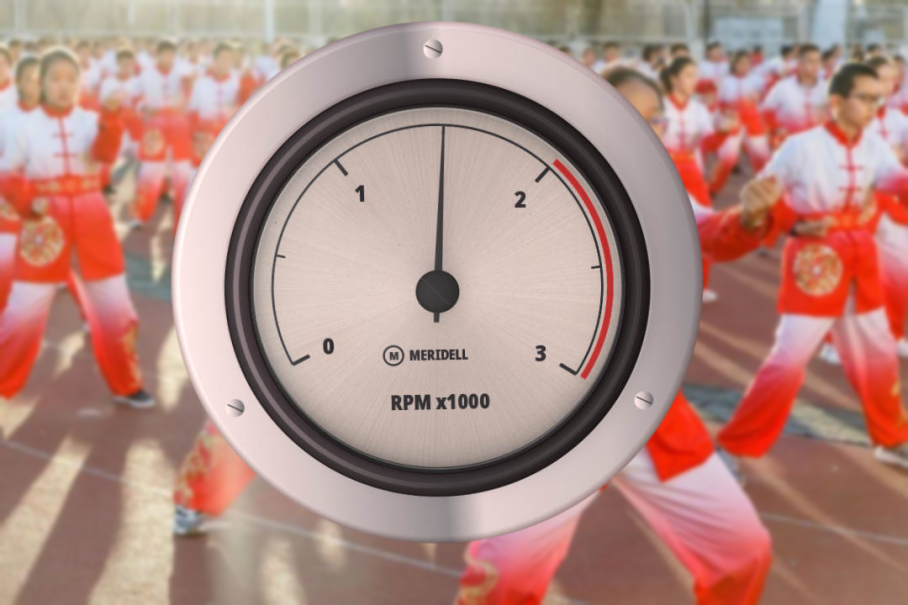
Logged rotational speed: 1500,rpm
